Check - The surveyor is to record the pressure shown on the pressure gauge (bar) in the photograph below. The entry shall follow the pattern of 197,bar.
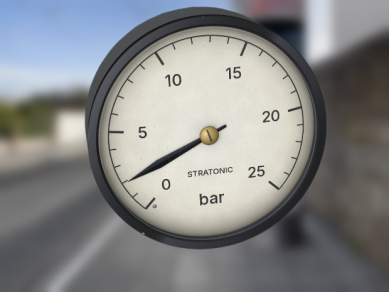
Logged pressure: 2,bar
